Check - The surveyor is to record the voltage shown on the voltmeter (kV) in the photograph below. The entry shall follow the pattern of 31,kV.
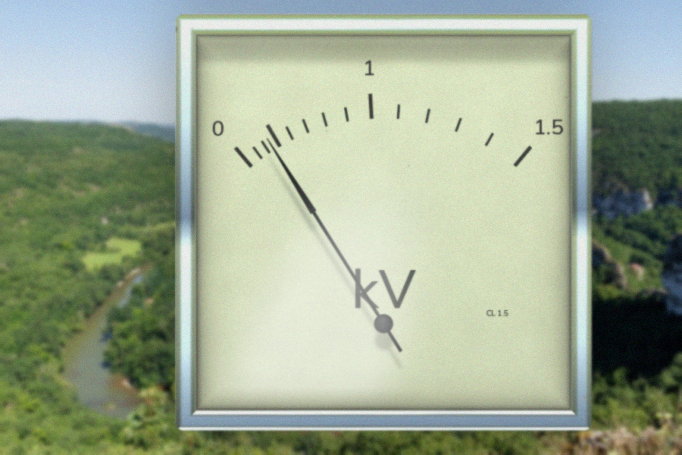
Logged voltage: 0.45,kV
